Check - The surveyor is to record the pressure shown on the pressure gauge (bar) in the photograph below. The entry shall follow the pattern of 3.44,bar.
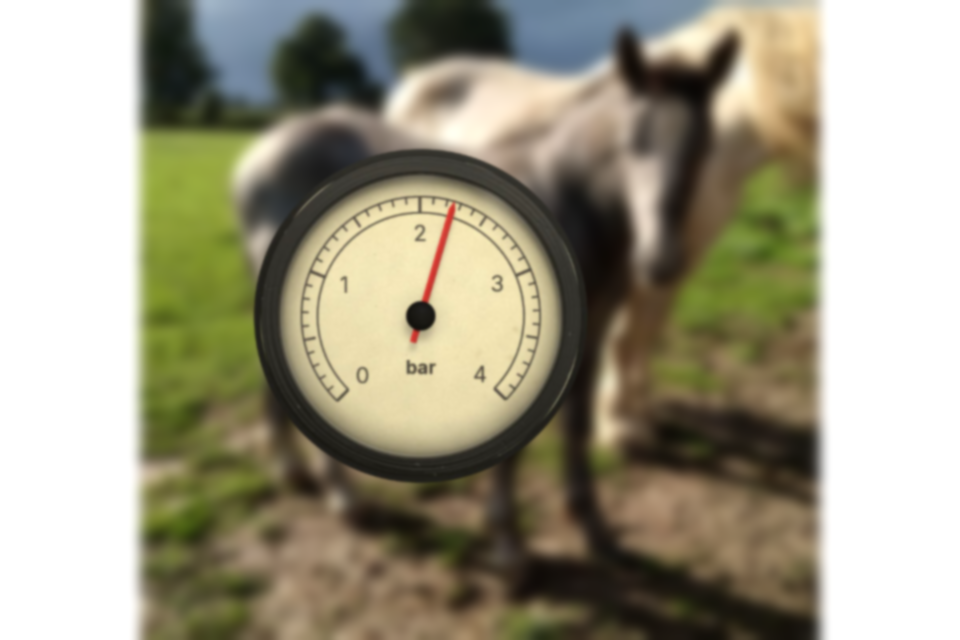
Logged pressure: 2.25,bar
